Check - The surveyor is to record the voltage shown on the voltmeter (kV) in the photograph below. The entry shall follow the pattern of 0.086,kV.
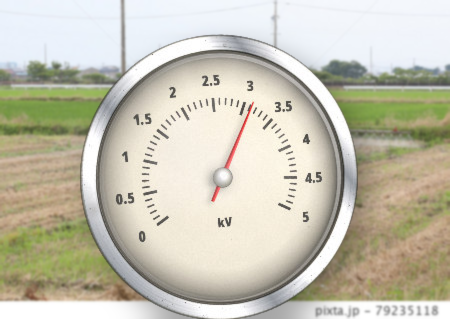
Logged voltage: 3.1,kV
